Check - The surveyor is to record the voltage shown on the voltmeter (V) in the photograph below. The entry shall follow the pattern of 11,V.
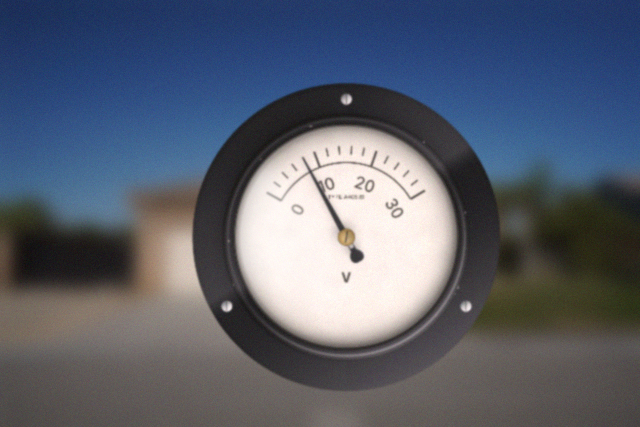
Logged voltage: 8,V
